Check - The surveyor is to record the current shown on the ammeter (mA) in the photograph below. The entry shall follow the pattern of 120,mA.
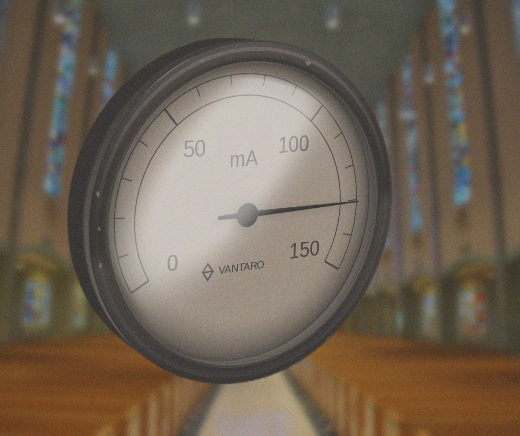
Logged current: 130,mA
